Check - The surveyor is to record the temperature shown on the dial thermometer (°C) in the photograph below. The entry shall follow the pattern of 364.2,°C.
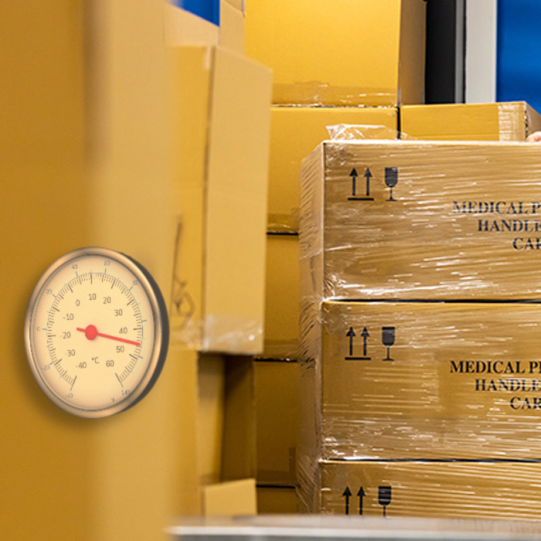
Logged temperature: 45,°C
